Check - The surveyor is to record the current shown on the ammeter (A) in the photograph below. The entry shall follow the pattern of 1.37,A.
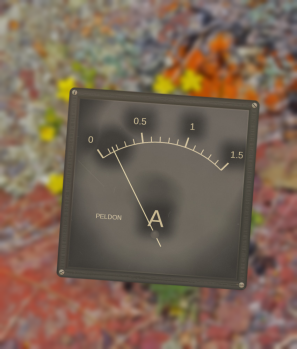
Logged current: 0.15,A
